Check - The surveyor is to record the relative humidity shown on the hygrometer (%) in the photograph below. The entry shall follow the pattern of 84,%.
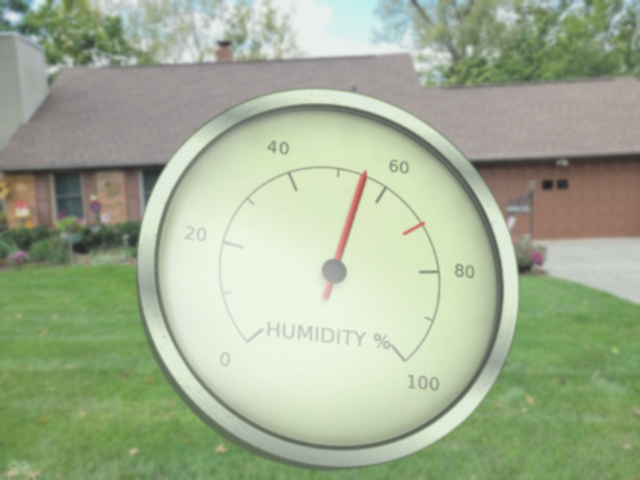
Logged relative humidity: 55,%
